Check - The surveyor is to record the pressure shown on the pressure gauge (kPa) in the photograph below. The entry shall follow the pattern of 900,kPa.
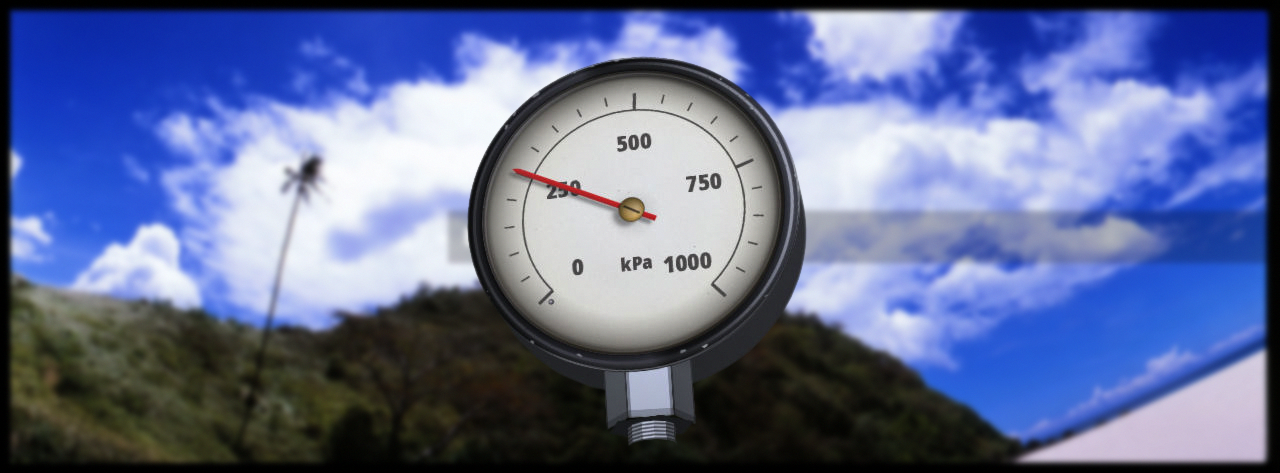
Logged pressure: 250,kPa
